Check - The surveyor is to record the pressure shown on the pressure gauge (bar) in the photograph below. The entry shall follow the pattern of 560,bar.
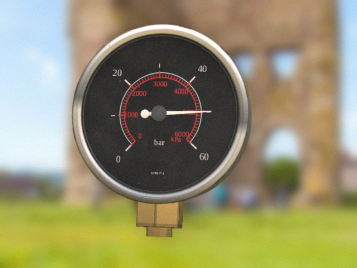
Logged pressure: 50,bar
